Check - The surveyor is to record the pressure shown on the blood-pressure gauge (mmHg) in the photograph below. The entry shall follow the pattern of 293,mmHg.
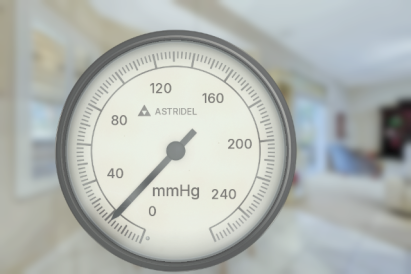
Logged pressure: 18,mmHg
